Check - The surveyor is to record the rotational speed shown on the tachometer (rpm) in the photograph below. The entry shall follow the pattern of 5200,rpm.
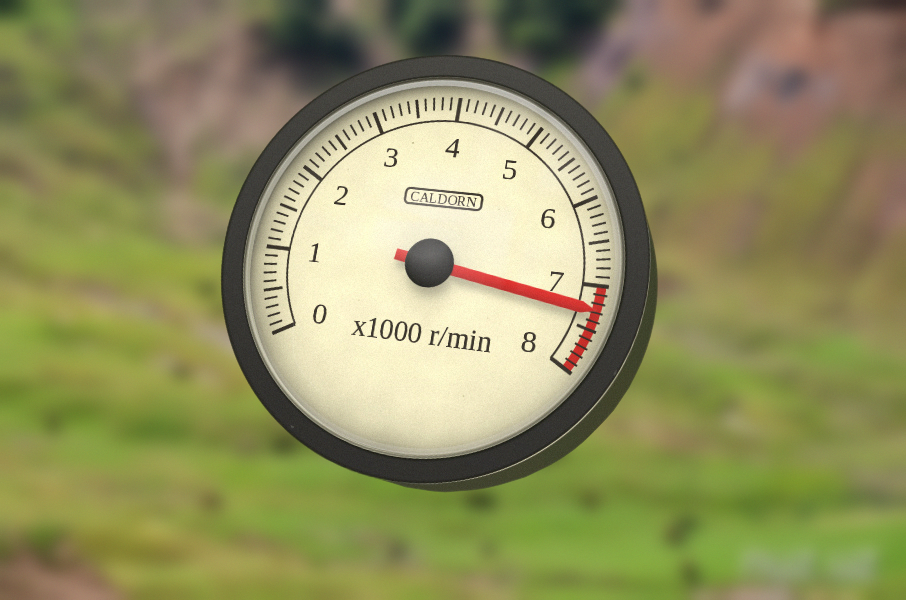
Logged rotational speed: 7300,rpm
